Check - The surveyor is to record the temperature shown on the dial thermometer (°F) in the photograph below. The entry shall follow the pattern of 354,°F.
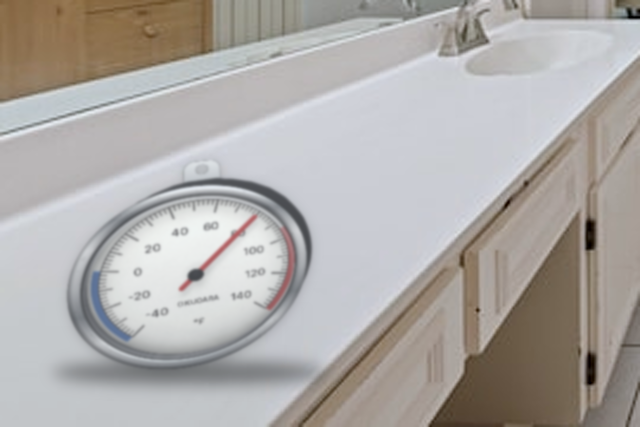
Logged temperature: 80,°F
